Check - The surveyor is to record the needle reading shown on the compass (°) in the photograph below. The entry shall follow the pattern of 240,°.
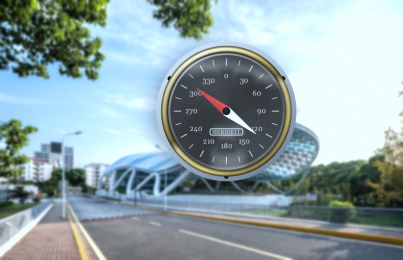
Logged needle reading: 307.5,°
